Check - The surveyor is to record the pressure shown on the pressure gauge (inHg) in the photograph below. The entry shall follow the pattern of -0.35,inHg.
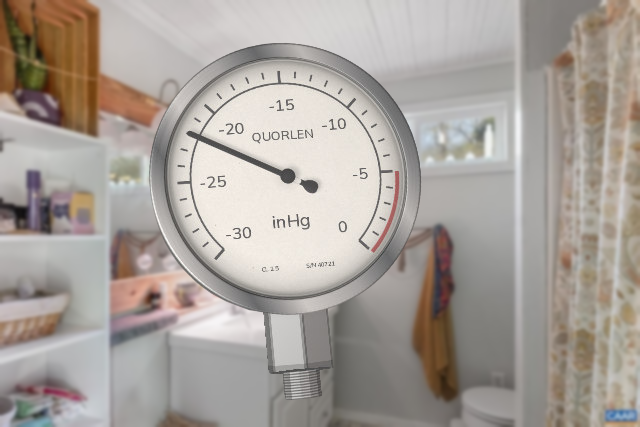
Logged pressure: -22,inHg
